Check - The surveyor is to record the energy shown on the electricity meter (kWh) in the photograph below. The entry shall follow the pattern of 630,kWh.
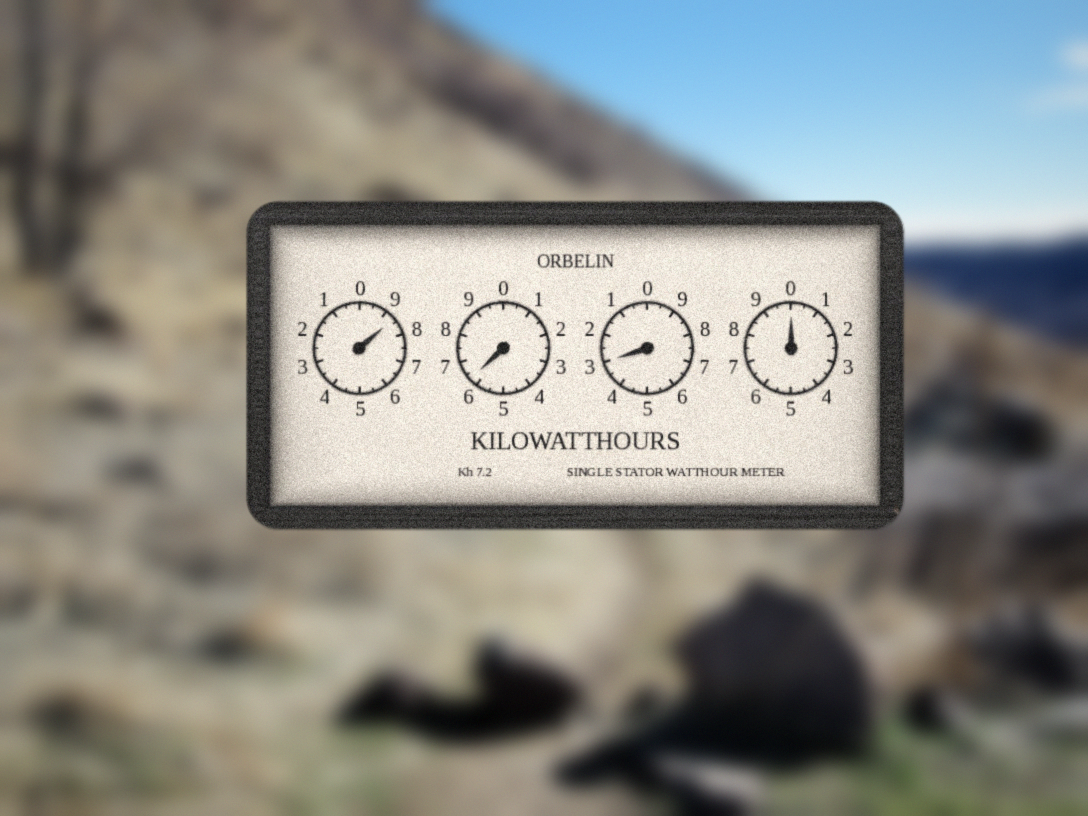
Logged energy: 8630,kWh
